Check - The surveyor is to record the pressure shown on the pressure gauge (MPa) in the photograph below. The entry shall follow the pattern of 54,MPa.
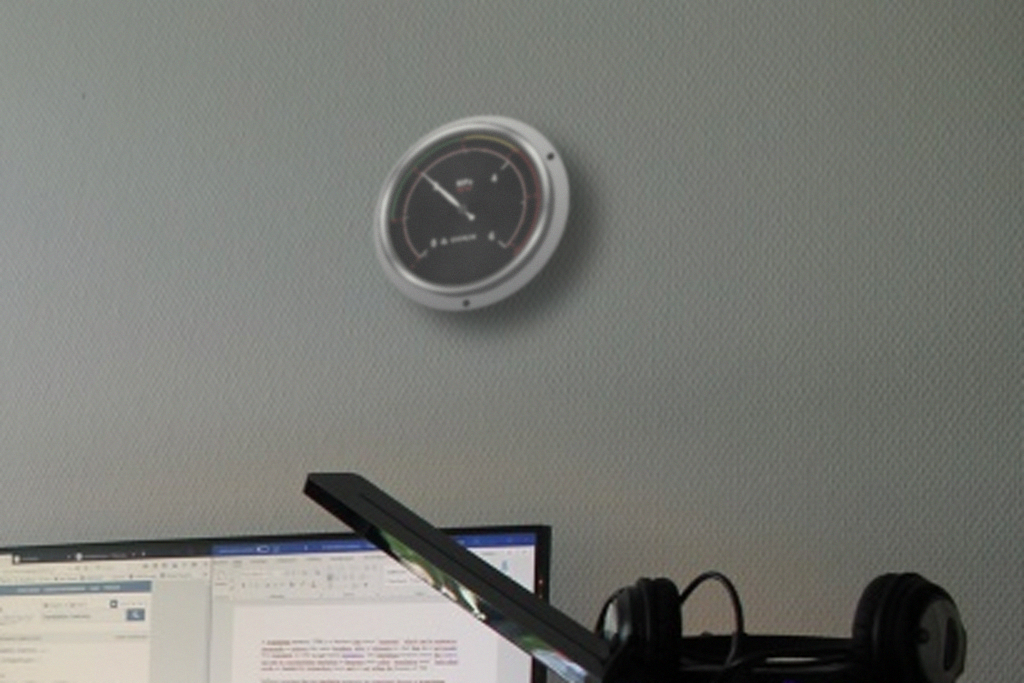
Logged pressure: 2,MPa
